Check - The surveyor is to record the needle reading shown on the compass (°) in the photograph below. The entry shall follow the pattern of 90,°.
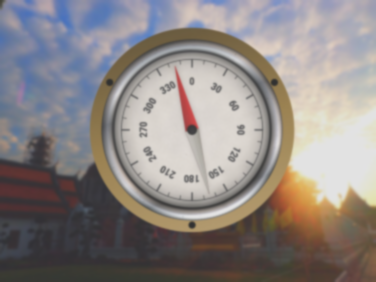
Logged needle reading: 345,°
